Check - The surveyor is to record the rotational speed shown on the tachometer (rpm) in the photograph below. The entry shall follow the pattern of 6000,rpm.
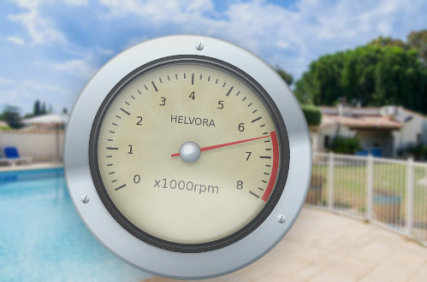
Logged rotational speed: 6500,rpm
